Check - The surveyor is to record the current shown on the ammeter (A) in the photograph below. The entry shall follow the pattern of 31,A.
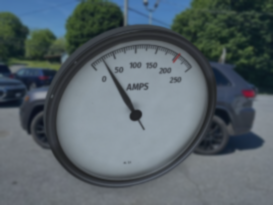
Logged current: 25,A
